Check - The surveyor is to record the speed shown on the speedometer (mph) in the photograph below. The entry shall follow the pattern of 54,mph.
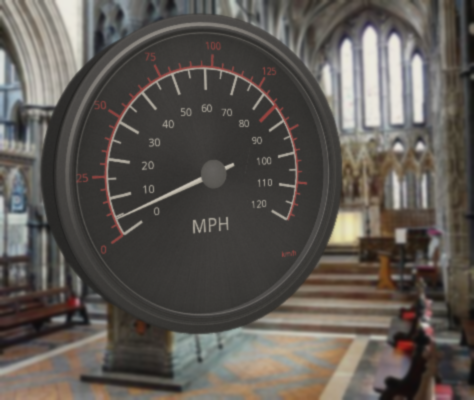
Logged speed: 5,mph
